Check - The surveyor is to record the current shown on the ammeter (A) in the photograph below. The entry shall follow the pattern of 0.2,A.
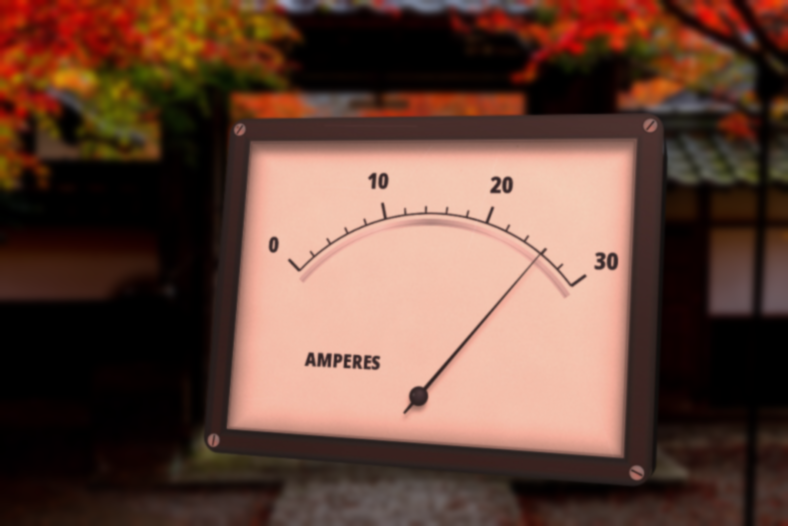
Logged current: 26,A
